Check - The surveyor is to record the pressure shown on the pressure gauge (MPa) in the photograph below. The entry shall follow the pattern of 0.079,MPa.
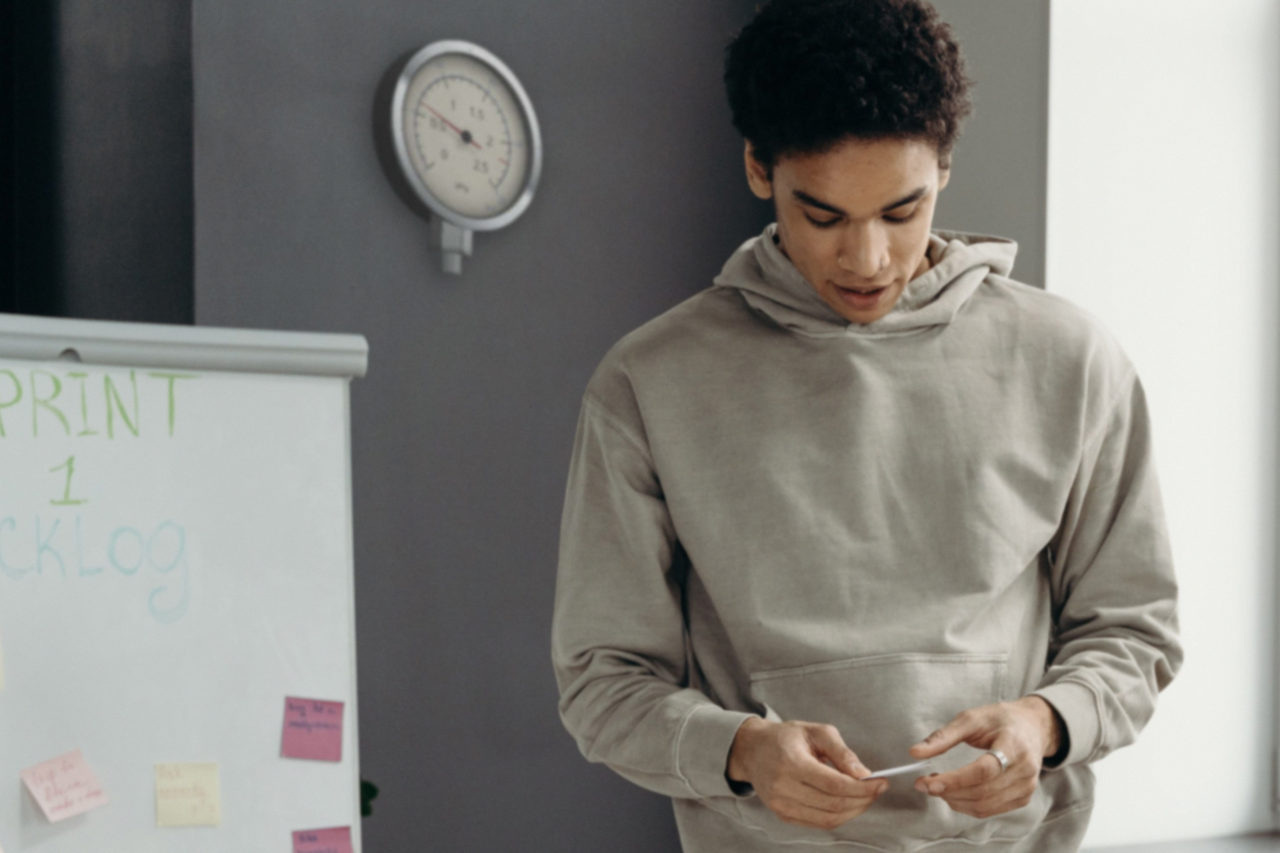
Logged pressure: 0.6,MPa
